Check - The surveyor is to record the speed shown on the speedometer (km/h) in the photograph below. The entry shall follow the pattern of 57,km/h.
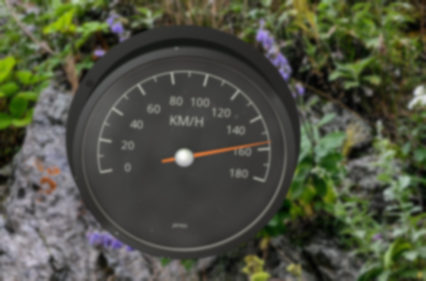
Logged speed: 155,km/h
